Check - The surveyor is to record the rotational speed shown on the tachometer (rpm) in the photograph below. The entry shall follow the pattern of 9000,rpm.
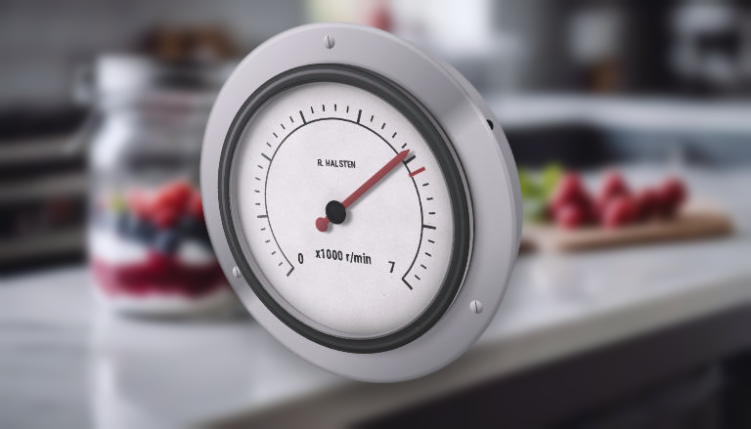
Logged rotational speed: 4900,rpm
